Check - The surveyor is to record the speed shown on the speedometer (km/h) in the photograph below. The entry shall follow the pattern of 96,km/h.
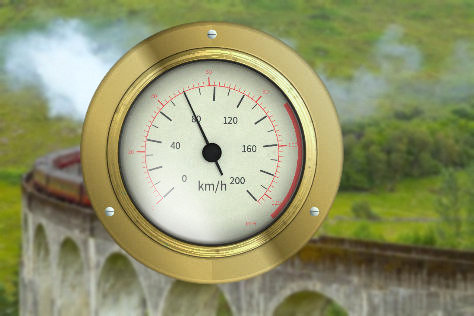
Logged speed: 80,km/h
